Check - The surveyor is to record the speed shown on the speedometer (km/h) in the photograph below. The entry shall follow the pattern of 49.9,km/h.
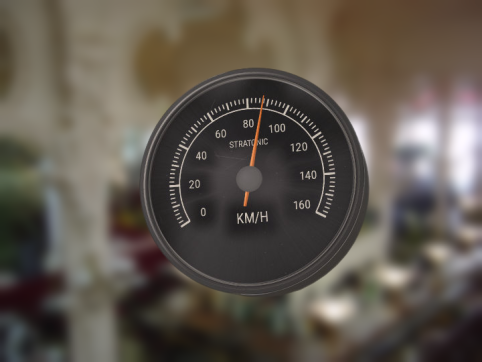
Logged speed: 88,km/h
